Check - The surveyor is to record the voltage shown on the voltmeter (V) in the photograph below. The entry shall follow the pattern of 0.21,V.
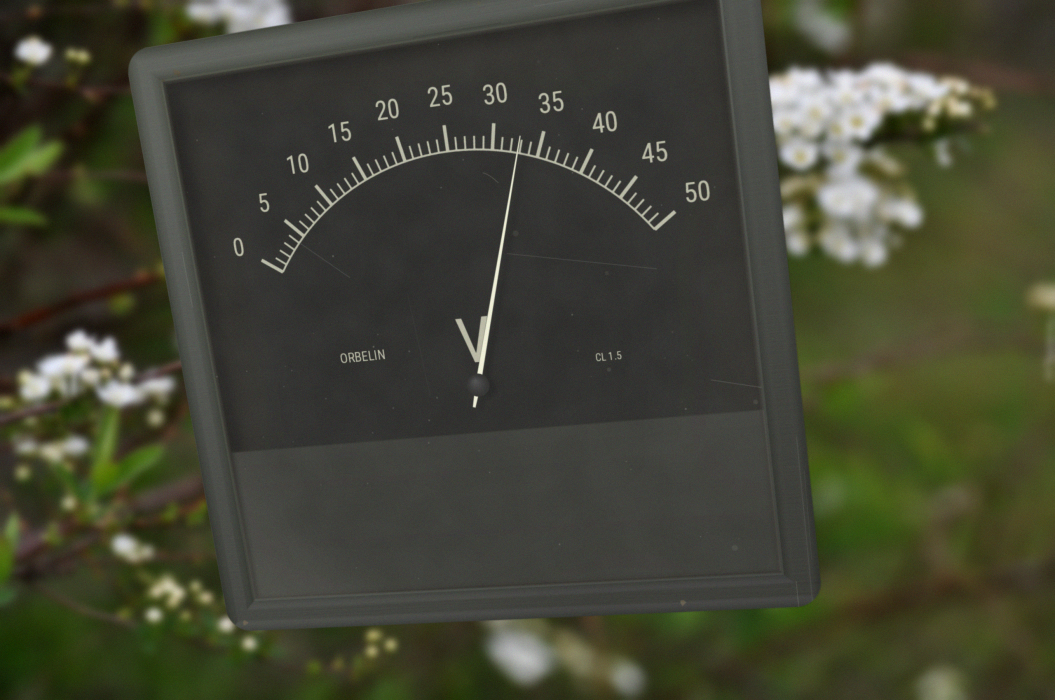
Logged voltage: 33,V
